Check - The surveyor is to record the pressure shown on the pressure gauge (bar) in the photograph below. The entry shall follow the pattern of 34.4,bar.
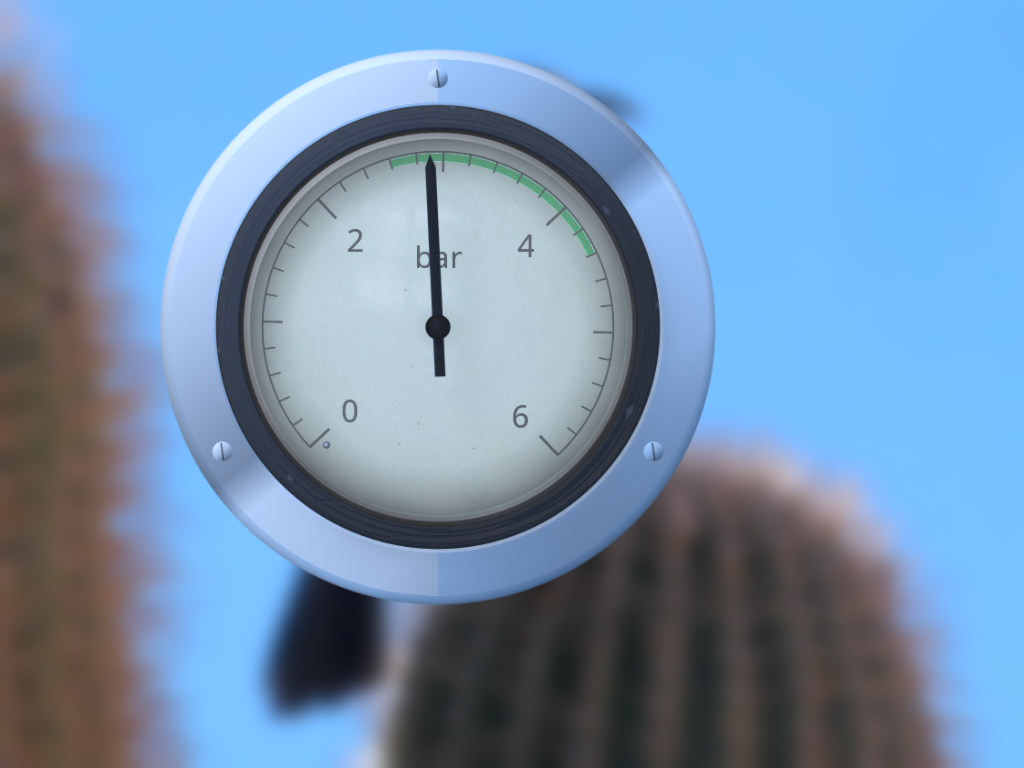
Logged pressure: 2.9,bar
